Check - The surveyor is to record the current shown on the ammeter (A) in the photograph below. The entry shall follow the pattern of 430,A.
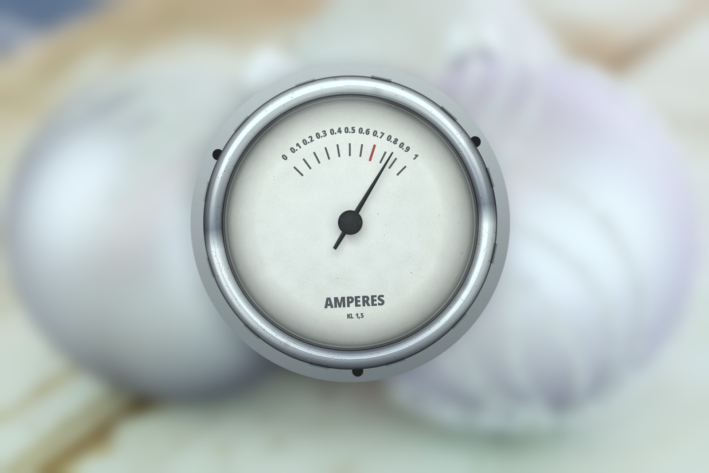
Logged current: 0.85,A
